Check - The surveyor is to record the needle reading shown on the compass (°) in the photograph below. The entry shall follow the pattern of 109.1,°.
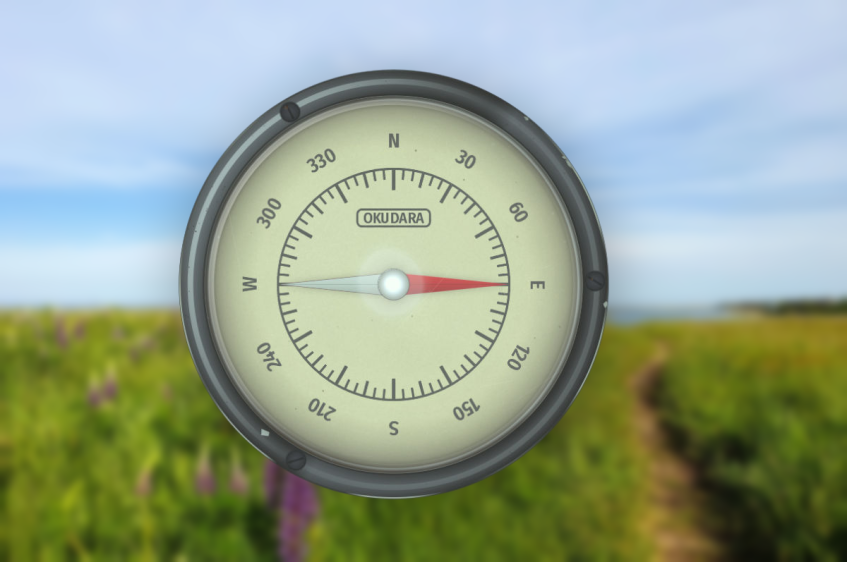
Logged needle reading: 90,°
